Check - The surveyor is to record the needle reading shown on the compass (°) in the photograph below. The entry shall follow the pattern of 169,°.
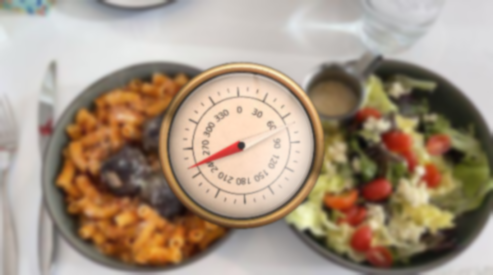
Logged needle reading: 250,°
